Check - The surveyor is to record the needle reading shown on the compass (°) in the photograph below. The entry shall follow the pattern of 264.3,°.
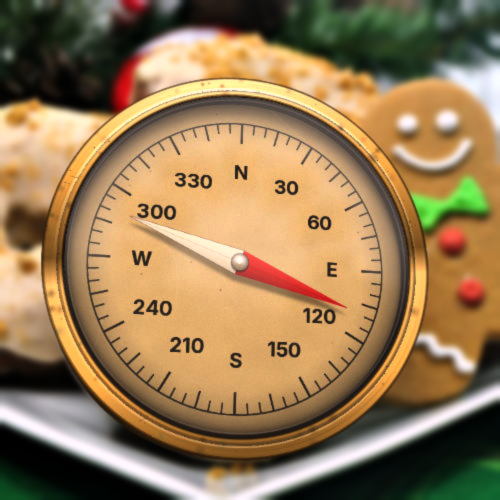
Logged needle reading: 110,°
